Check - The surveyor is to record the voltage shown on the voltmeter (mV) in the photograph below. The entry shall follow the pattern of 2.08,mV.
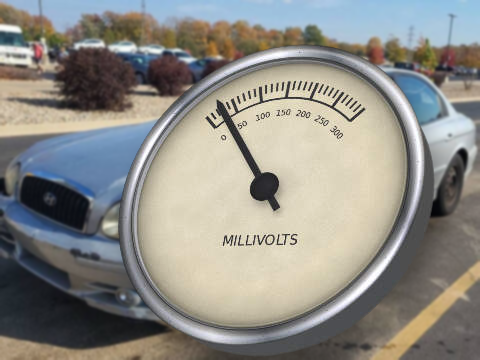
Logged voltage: 30,mV
